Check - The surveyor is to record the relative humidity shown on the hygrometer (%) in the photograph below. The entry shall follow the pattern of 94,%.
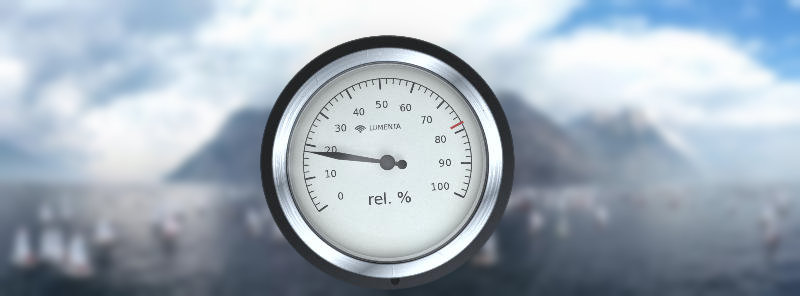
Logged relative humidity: 18,%
